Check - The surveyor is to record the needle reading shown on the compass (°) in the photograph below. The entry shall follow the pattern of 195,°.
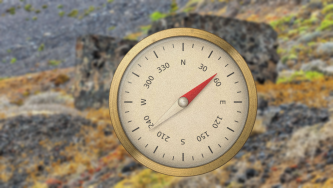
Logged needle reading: 50,°
